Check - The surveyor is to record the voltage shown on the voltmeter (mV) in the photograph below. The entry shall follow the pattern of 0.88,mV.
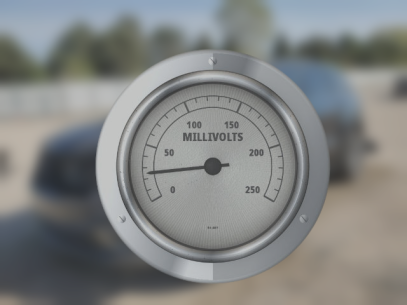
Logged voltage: 25,mV
